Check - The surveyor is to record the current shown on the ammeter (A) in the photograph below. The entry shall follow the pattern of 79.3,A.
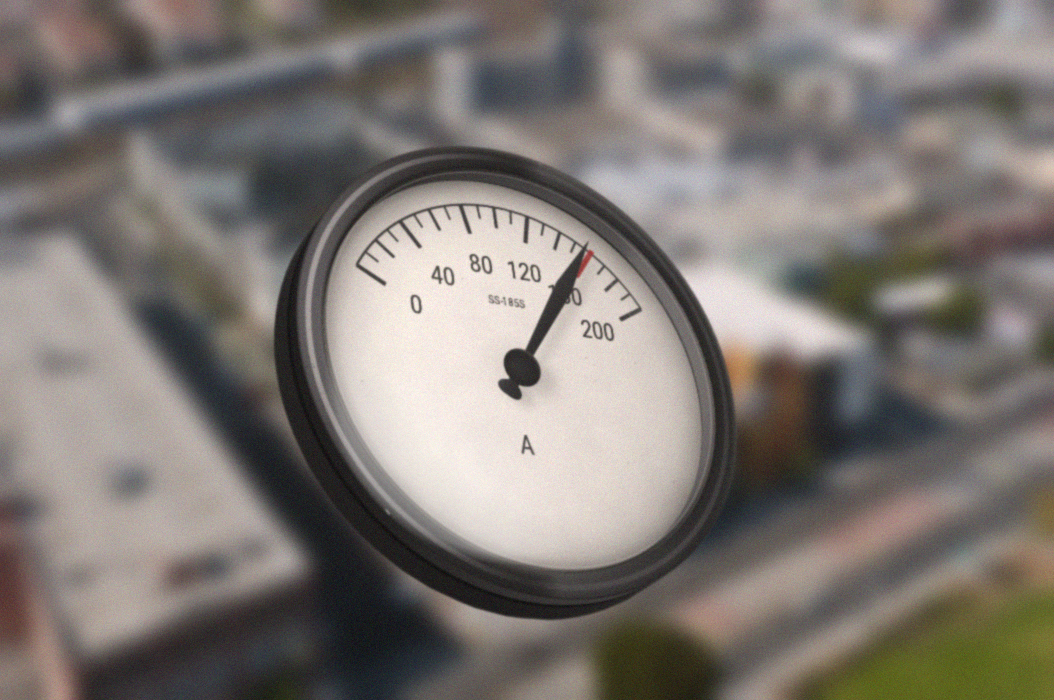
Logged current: 155,A
